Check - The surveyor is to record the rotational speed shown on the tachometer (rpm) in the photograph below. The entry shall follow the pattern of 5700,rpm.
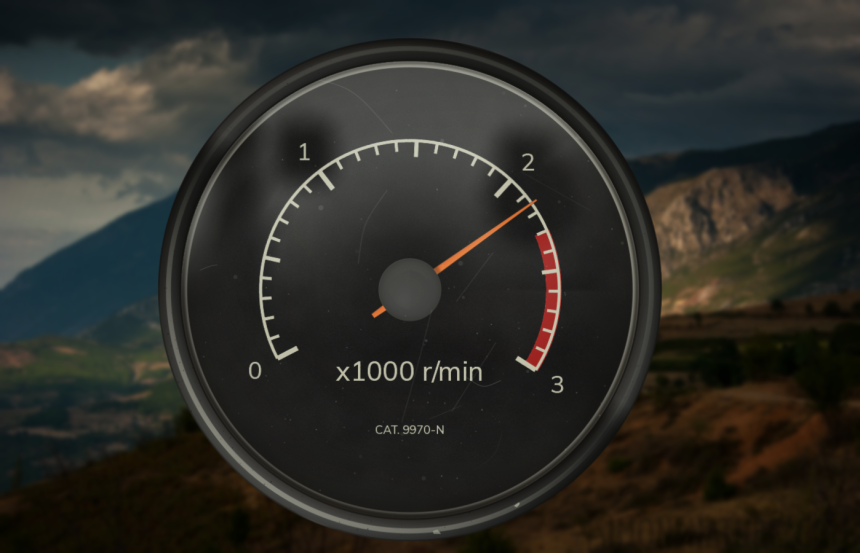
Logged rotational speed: 2150,rpm
